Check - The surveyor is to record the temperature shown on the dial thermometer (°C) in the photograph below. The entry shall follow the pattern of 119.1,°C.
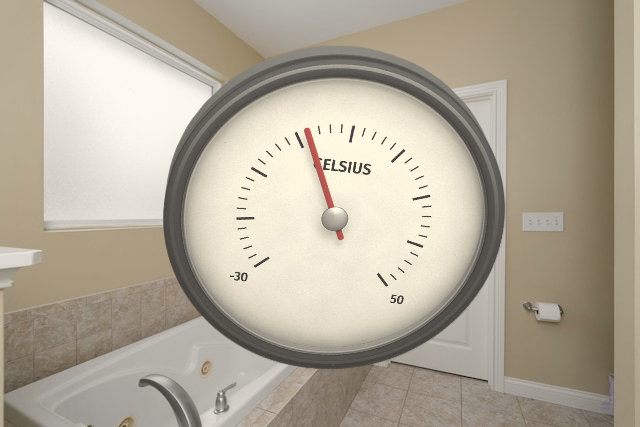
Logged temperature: 2,°C
